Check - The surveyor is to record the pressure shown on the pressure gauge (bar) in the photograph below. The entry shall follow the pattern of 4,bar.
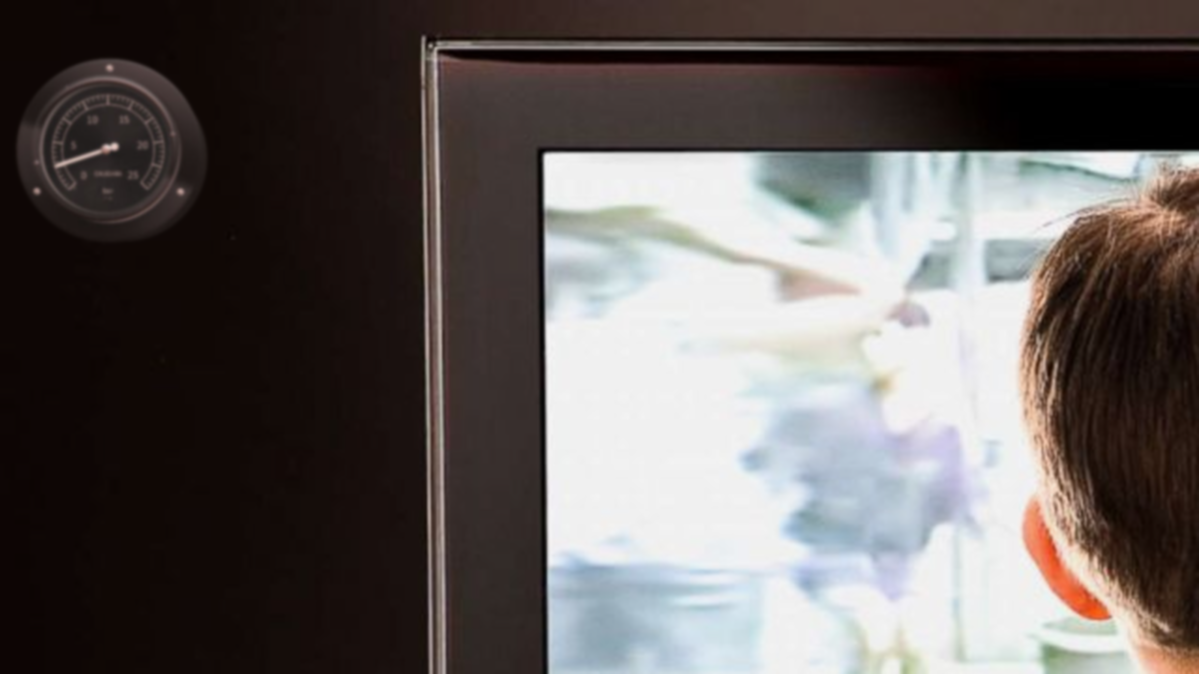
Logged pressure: 2.5,bar
